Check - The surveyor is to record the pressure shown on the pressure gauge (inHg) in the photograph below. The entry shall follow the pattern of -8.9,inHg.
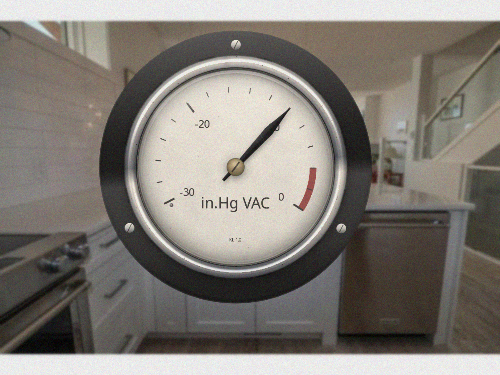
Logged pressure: -10,inHg
